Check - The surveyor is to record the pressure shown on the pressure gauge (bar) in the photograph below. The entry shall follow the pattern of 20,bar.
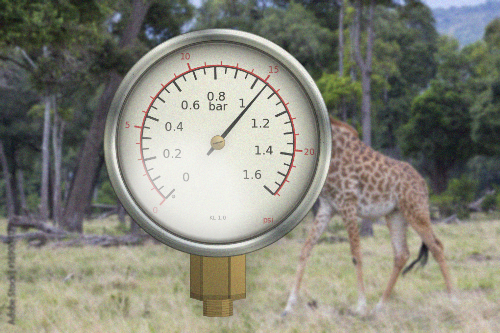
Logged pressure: 1.05,bar
